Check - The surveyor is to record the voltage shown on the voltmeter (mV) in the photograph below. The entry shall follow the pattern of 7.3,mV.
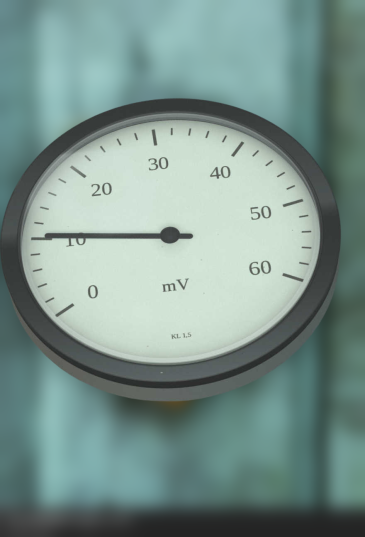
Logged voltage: 10,mV
